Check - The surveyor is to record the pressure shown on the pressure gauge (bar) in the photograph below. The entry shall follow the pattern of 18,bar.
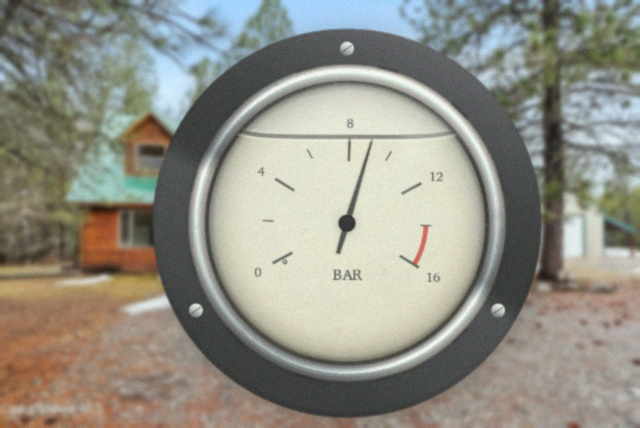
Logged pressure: 9,bar
